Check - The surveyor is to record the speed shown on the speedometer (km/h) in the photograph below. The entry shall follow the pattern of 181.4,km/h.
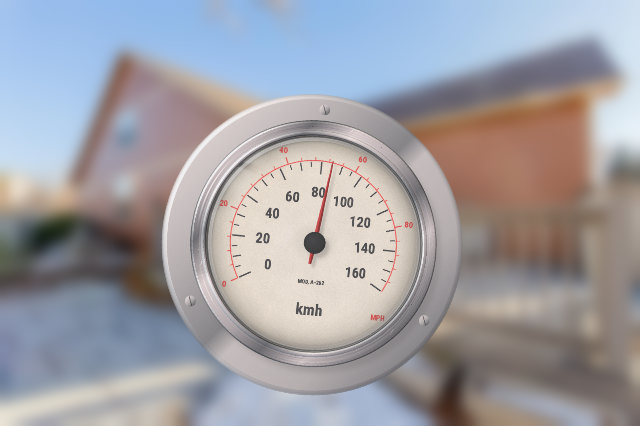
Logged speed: 85,km/h
